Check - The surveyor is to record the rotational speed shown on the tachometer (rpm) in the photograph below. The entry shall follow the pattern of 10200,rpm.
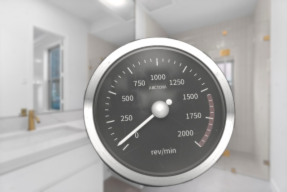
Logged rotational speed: 50,rpm
